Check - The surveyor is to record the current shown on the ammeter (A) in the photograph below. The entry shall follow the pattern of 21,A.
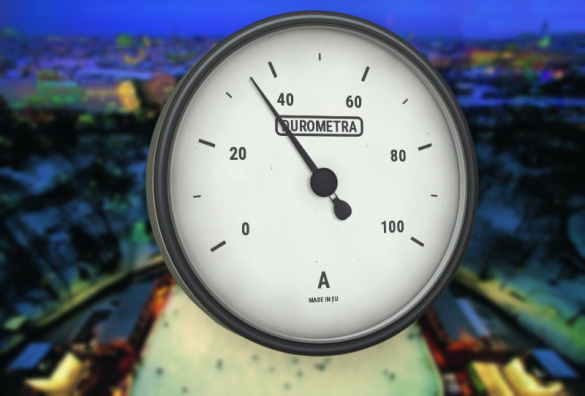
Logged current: 35,A
